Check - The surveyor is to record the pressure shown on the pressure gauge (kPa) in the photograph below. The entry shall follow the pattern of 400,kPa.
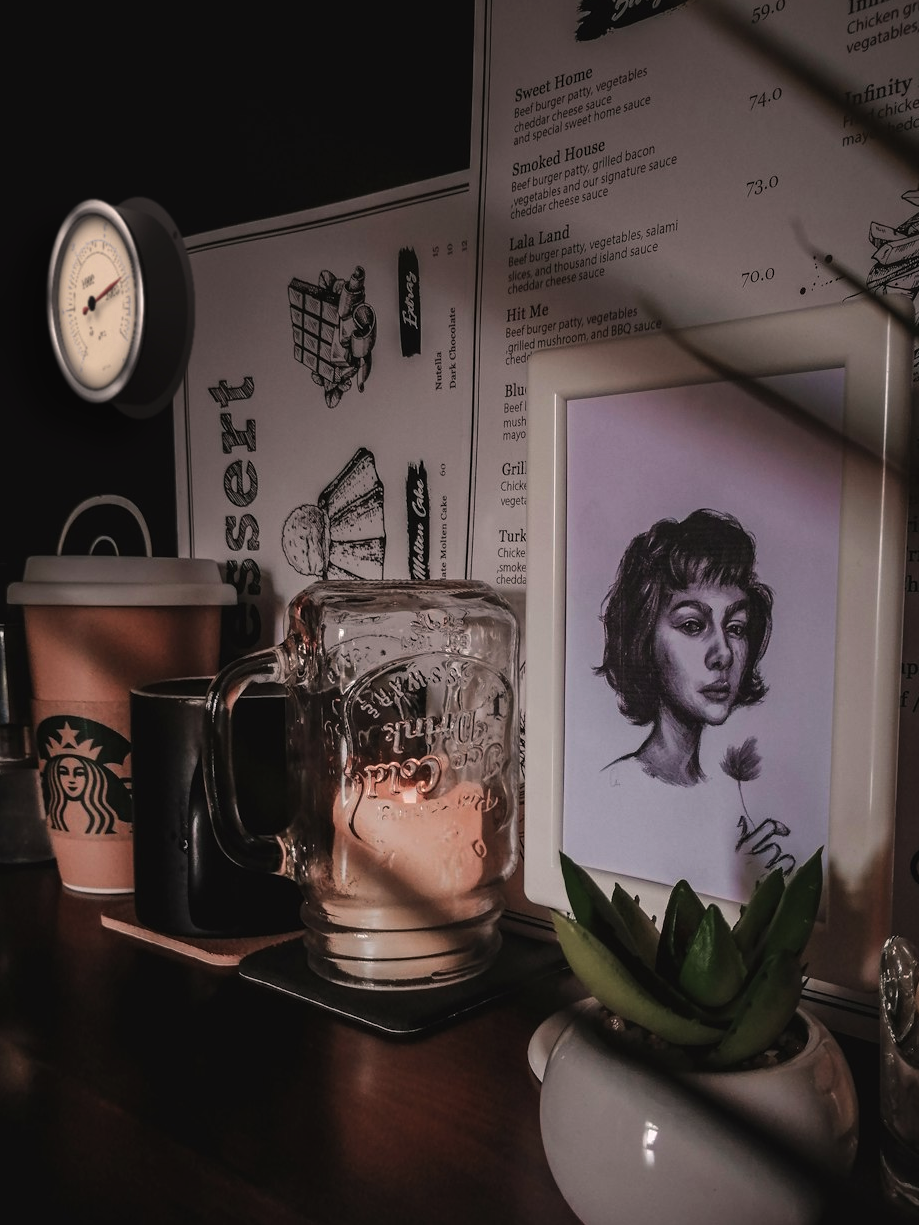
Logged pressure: 2000,kPa
